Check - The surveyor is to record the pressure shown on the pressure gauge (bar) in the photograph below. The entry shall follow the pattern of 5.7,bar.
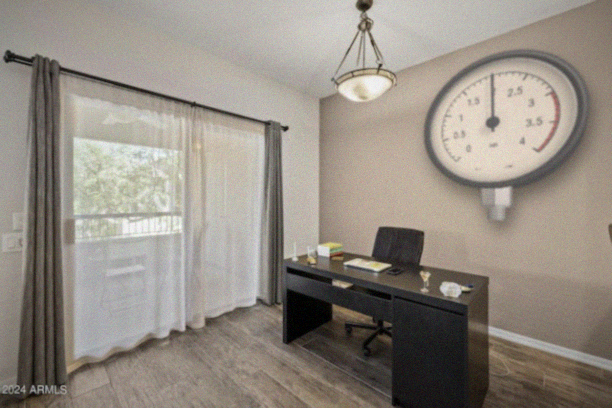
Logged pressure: 2,bar
